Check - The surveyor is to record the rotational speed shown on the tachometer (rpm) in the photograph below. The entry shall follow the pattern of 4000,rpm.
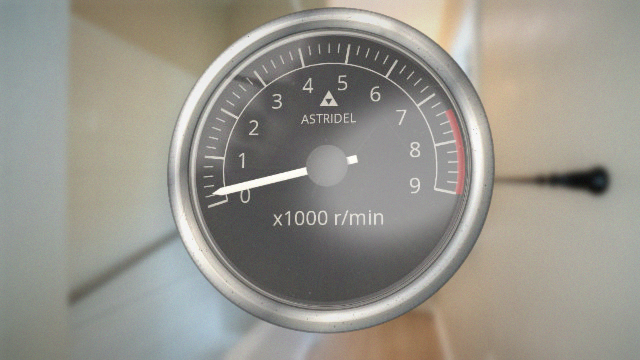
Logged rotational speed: 200,rpm
